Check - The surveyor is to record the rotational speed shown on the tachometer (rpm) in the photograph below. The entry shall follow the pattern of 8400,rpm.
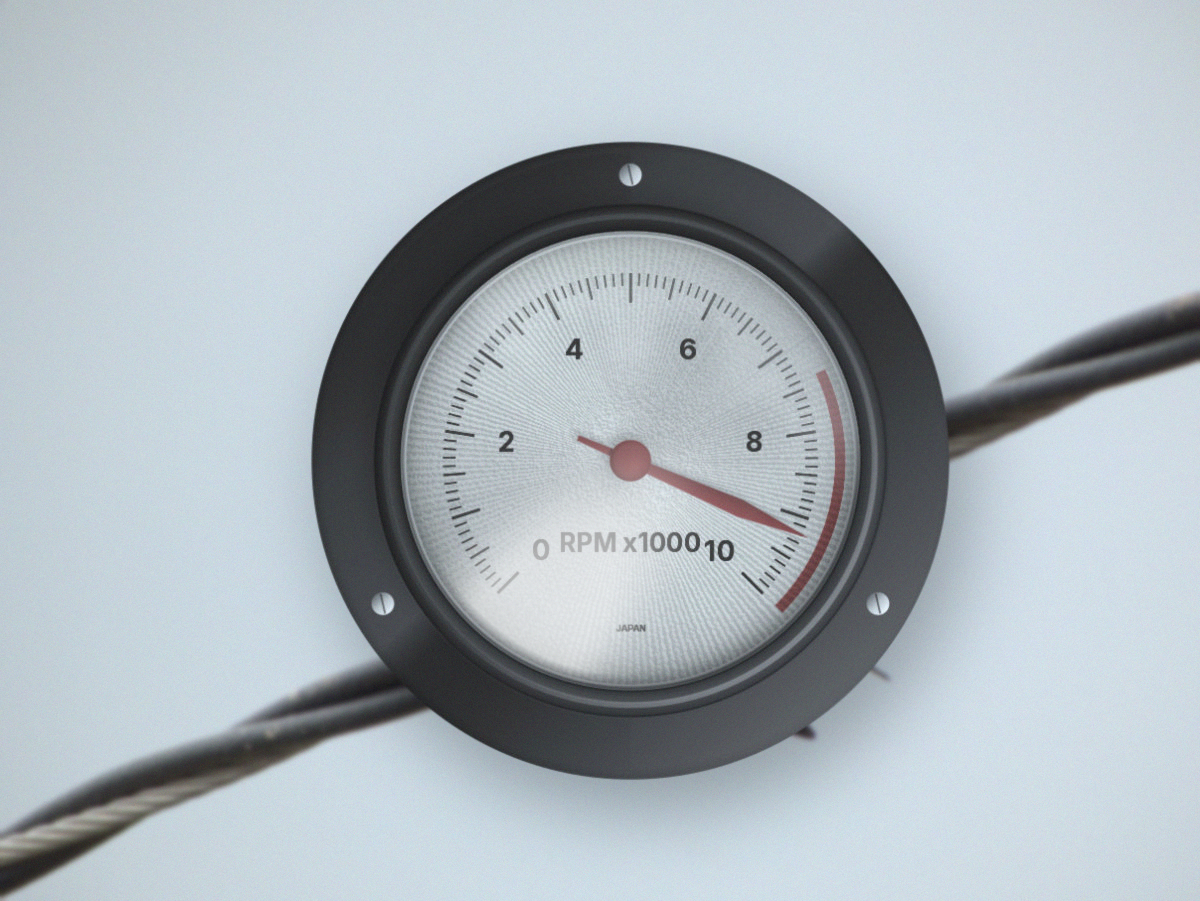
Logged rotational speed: 9200,rpm
